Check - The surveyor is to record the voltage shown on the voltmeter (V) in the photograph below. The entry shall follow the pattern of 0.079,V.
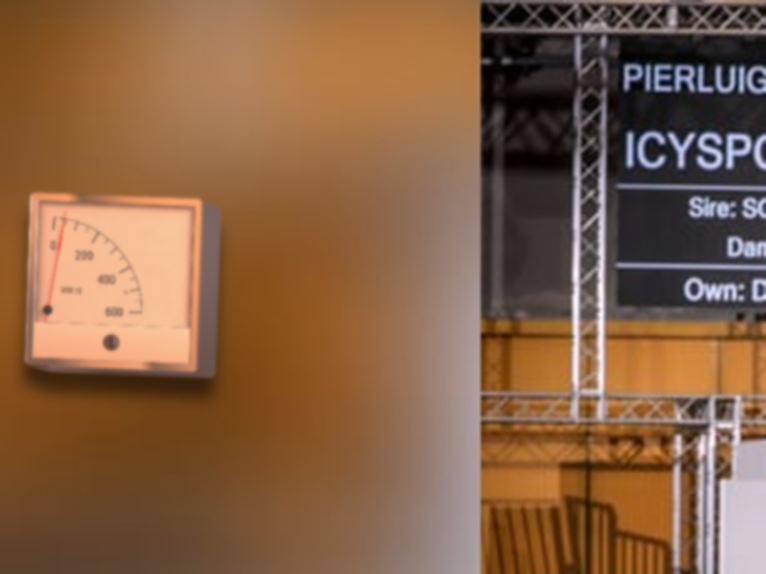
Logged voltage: 50,V
